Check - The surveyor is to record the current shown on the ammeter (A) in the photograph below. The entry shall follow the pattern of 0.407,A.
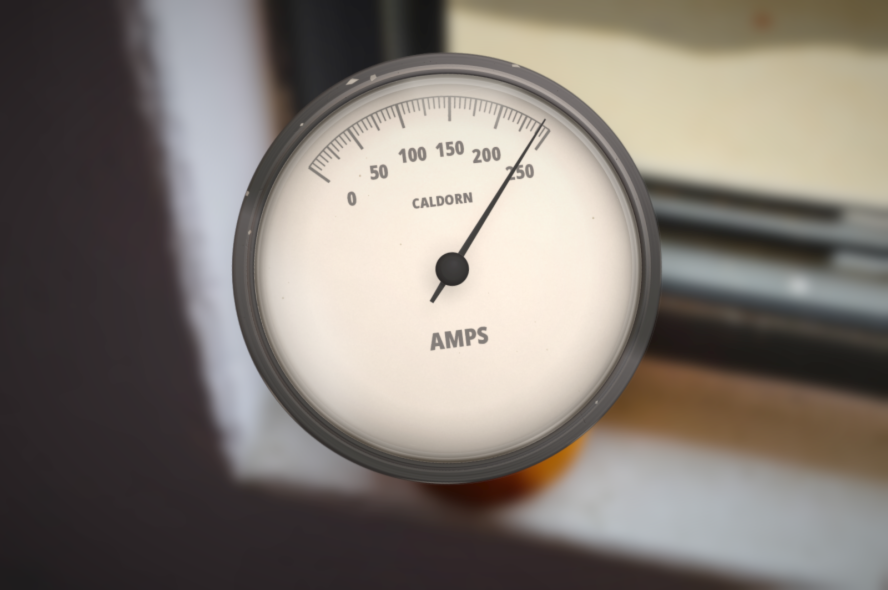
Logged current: 240,A
